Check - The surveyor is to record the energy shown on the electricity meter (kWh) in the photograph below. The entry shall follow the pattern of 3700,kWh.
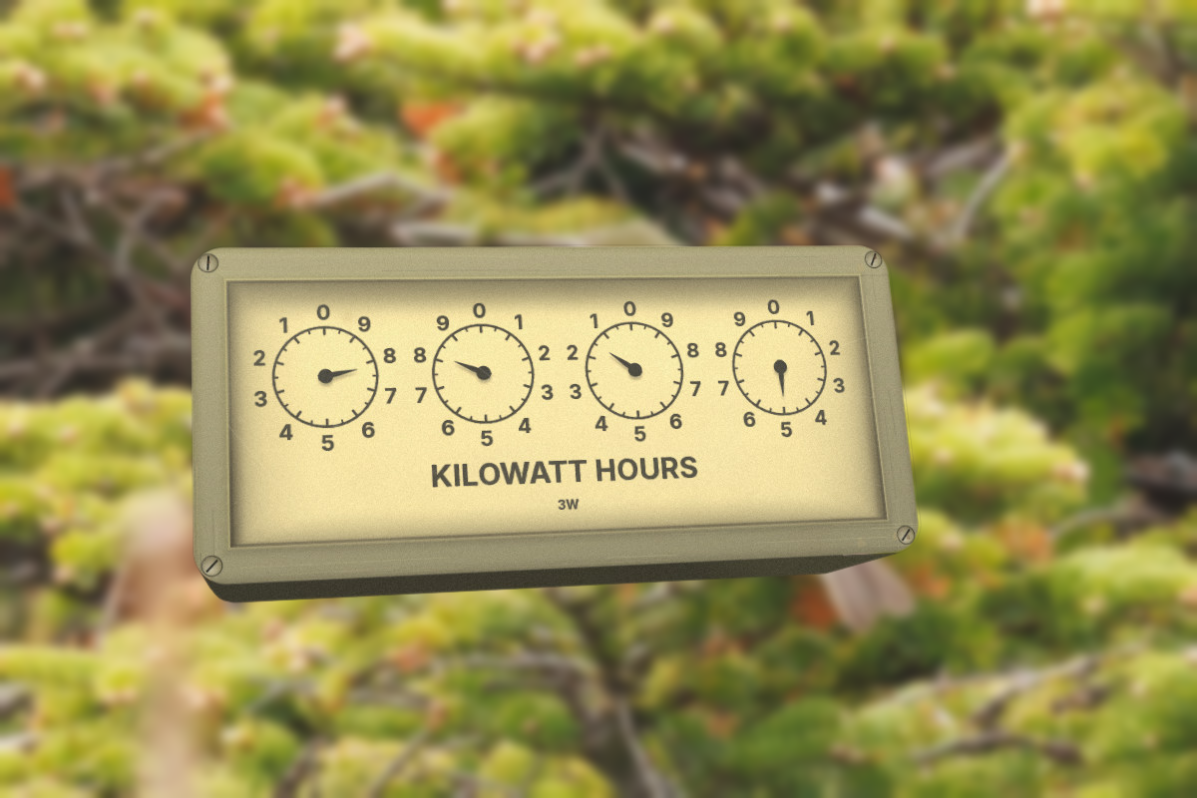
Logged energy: 7815,kWh
